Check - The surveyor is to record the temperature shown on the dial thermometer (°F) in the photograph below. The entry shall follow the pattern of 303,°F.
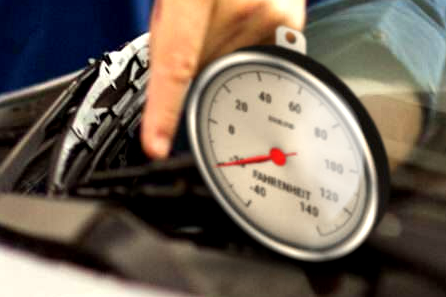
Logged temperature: -20,°F
